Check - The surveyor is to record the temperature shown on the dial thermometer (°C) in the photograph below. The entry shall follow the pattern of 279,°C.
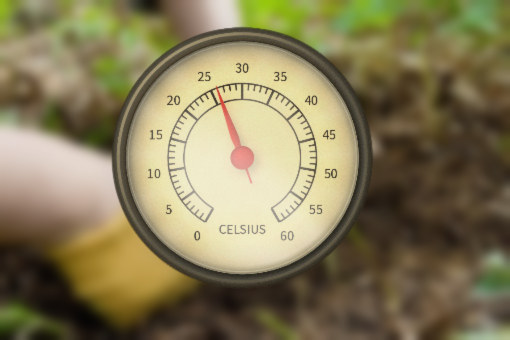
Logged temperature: 26,°C
